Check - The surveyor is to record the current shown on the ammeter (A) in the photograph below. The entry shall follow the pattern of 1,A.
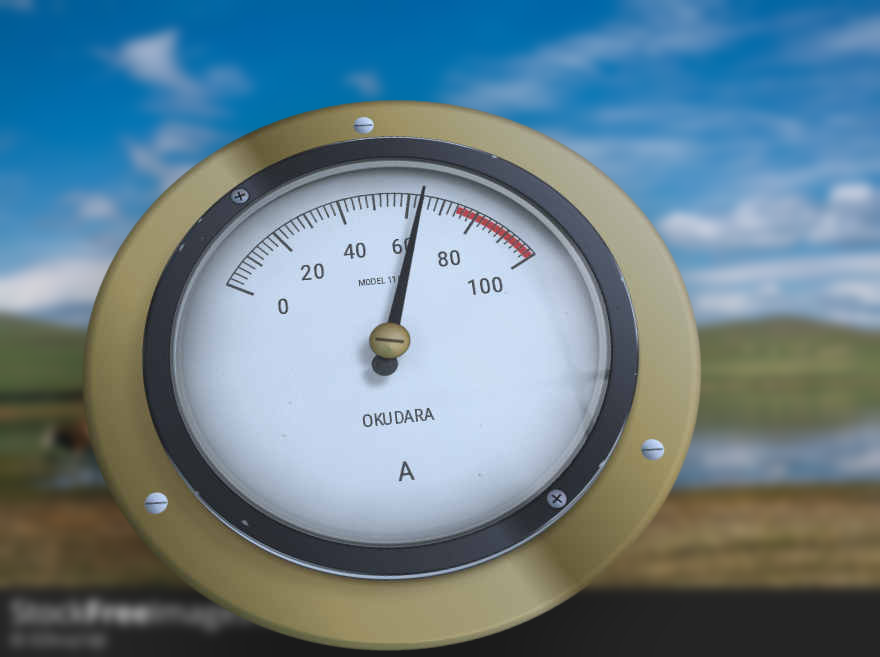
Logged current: 64,A
